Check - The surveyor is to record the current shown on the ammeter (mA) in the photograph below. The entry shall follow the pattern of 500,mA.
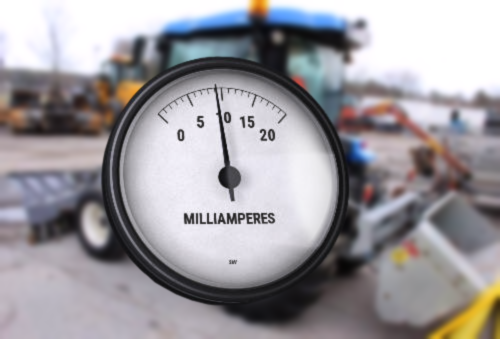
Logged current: 9,mA
